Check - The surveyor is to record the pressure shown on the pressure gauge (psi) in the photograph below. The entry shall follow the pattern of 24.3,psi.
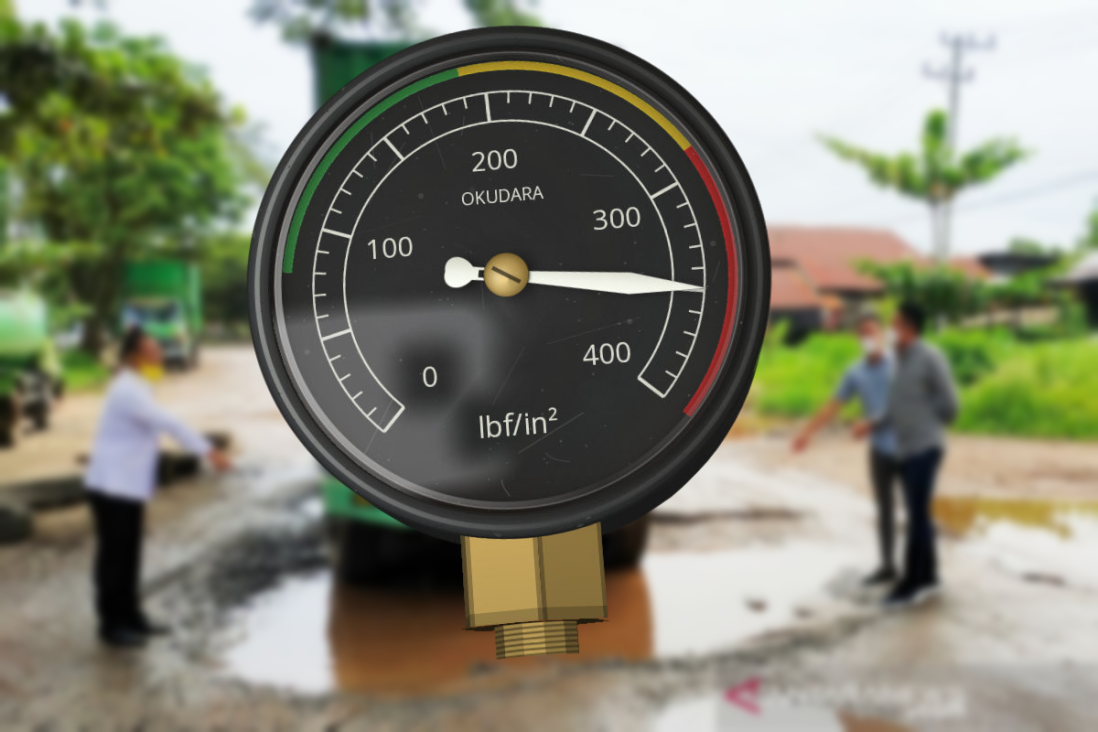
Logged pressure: 350,psi
